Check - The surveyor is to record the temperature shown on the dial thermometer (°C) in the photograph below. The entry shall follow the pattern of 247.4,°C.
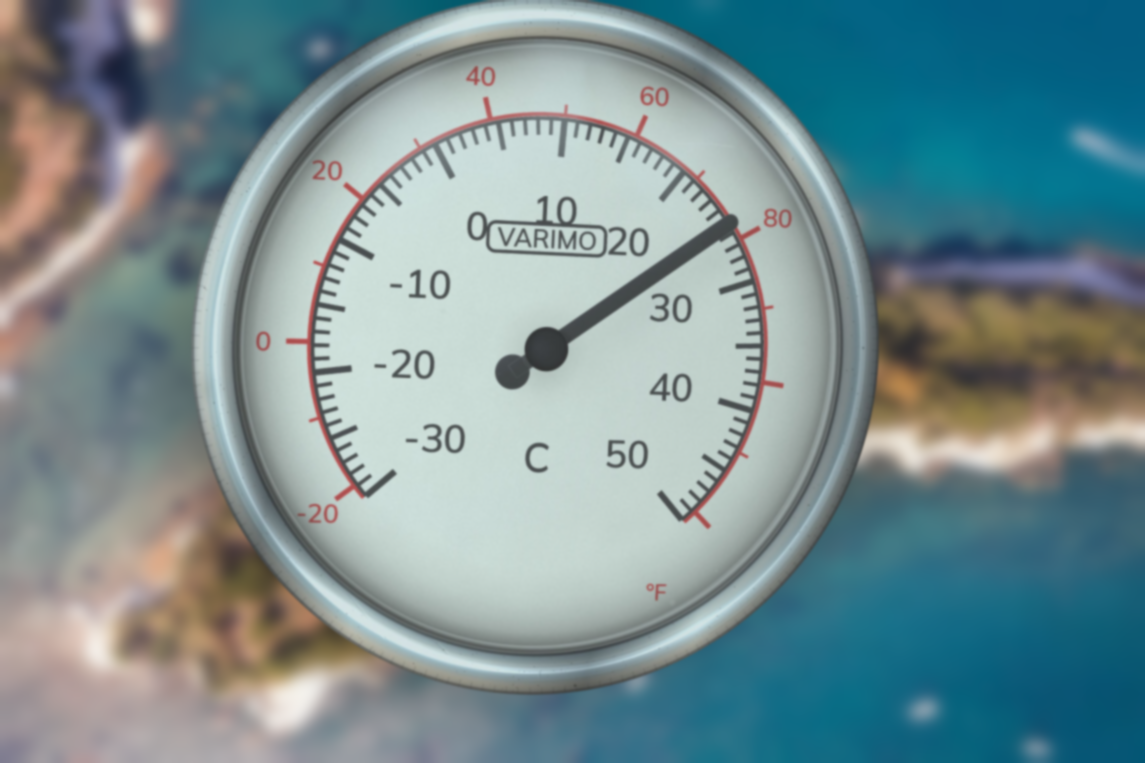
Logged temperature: 25,°C
